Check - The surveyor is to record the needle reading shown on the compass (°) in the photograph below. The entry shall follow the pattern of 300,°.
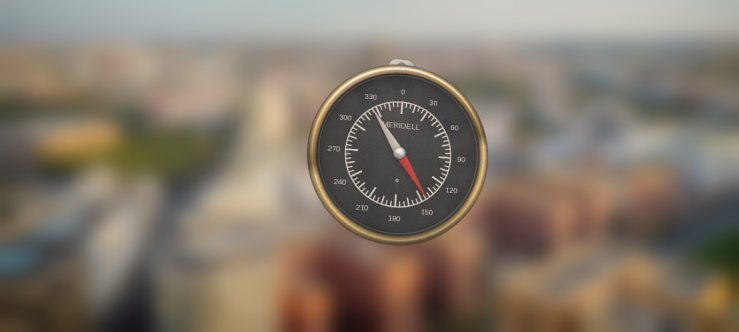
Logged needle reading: 145,°
